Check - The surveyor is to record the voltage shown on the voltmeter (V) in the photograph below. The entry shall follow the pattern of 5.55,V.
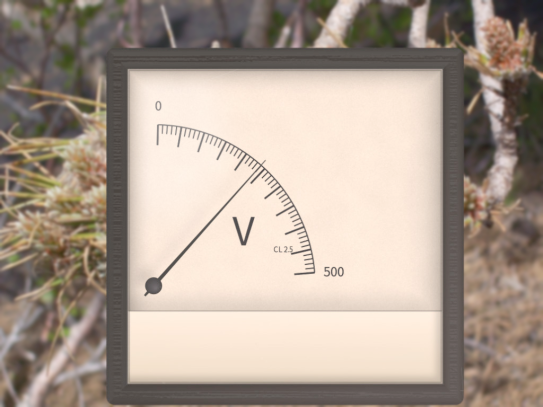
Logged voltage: 240,V
